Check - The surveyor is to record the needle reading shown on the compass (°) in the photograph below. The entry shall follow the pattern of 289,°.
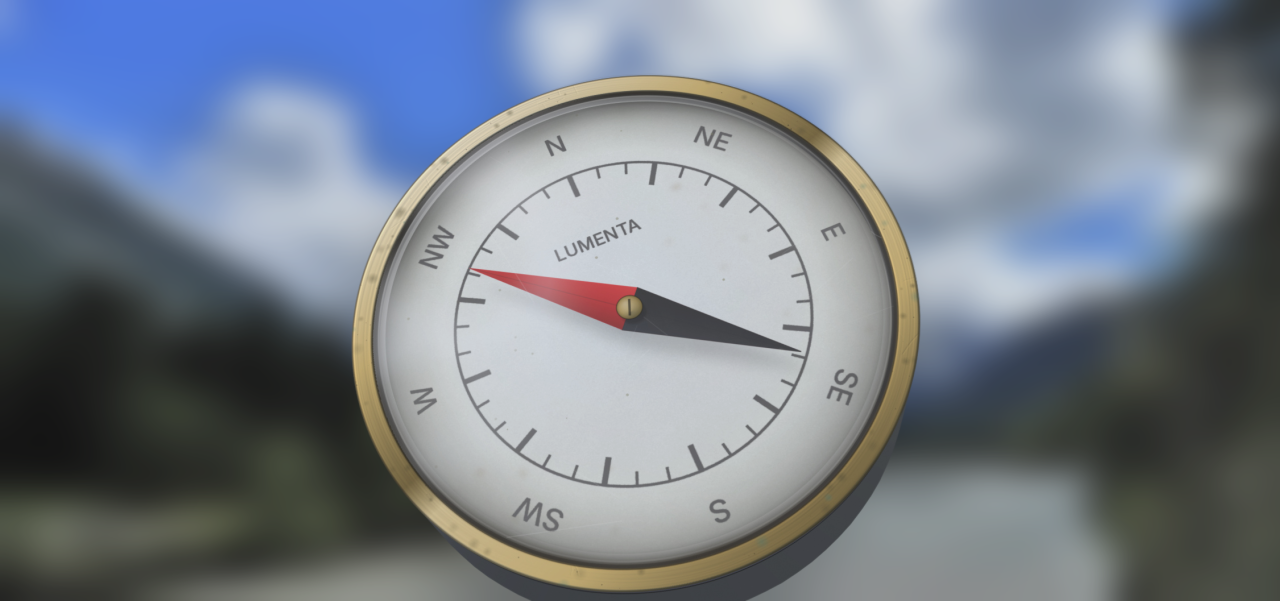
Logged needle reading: 310,°
